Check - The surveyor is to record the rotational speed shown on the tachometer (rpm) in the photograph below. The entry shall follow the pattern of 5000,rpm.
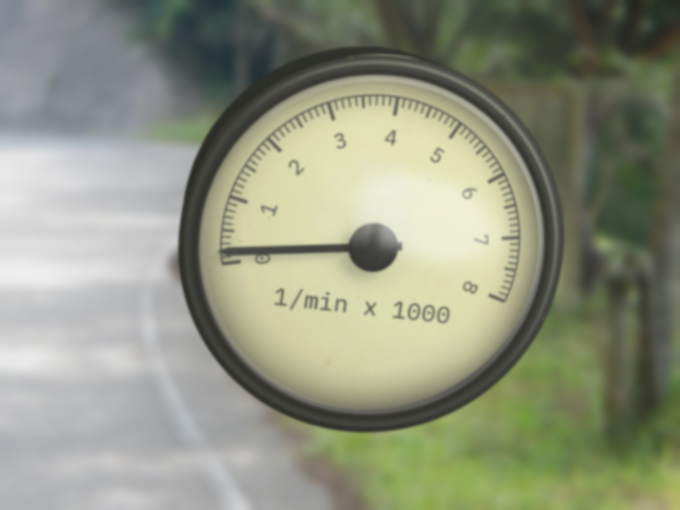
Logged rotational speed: 200,rpm
